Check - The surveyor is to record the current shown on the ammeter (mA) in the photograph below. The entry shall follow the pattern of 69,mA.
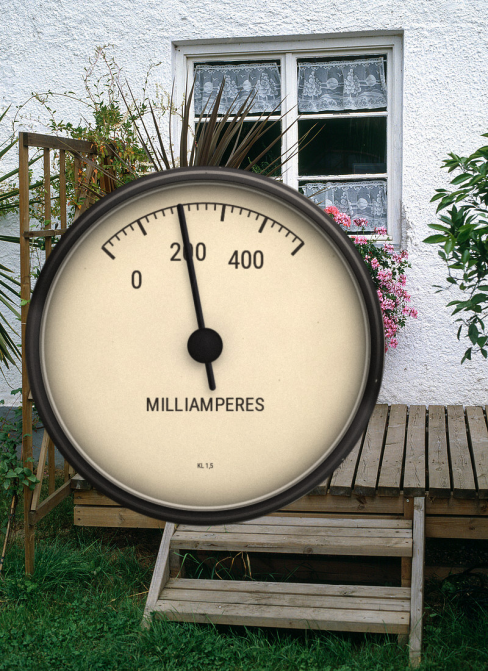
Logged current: 200,mA
